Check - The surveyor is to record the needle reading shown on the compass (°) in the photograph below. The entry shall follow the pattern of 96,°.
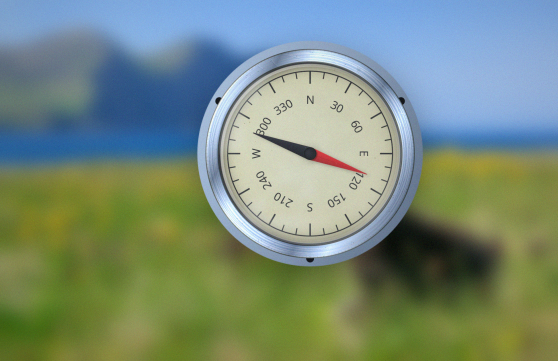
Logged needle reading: 110,°
